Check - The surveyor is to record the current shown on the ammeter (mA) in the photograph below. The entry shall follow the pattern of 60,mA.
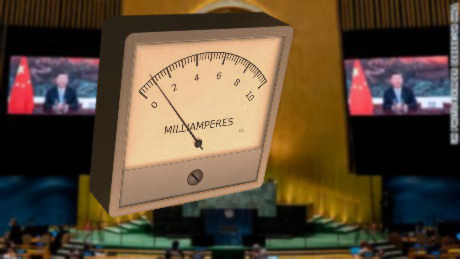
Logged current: 1,mA
